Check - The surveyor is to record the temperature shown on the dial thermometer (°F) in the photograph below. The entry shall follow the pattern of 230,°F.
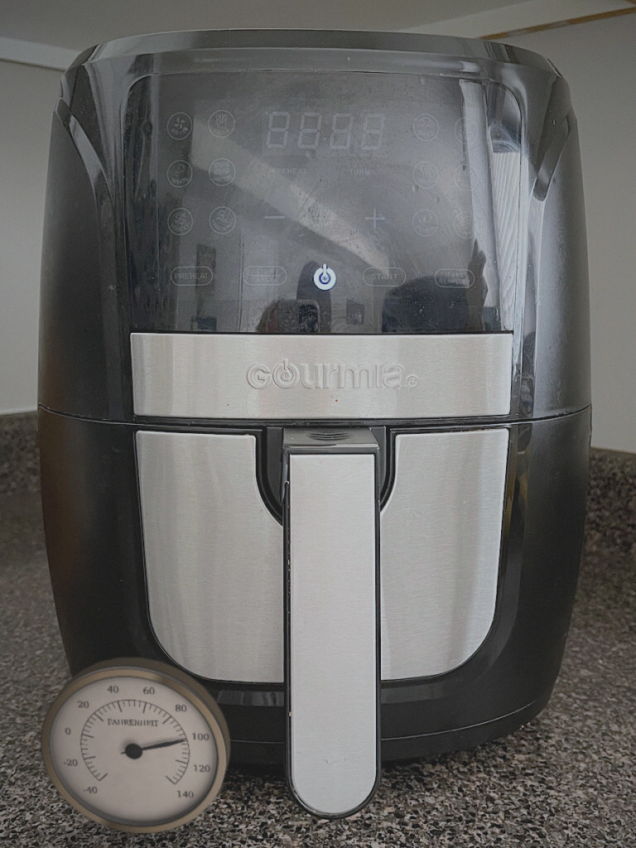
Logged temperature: 100,°F
